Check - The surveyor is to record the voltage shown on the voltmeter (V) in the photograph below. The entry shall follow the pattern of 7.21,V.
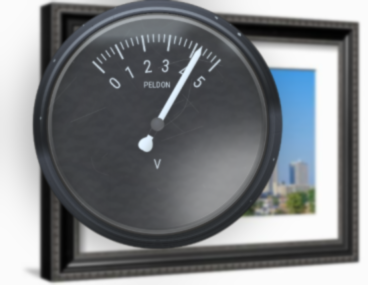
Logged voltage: 4.2,V
